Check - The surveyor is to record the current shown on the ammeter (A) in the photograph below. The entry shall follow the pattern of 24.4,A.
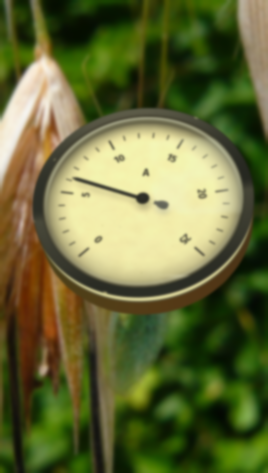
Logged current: 6,A
